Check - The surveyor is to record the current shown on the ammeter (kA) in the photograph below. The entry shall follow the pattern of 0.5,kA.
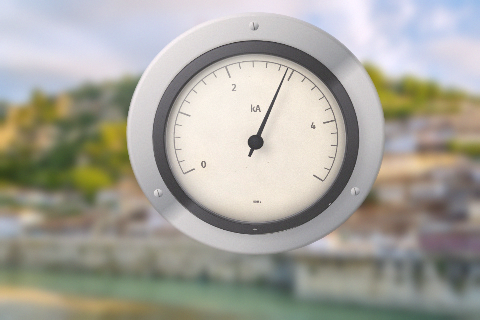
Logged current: 2.9,kA
